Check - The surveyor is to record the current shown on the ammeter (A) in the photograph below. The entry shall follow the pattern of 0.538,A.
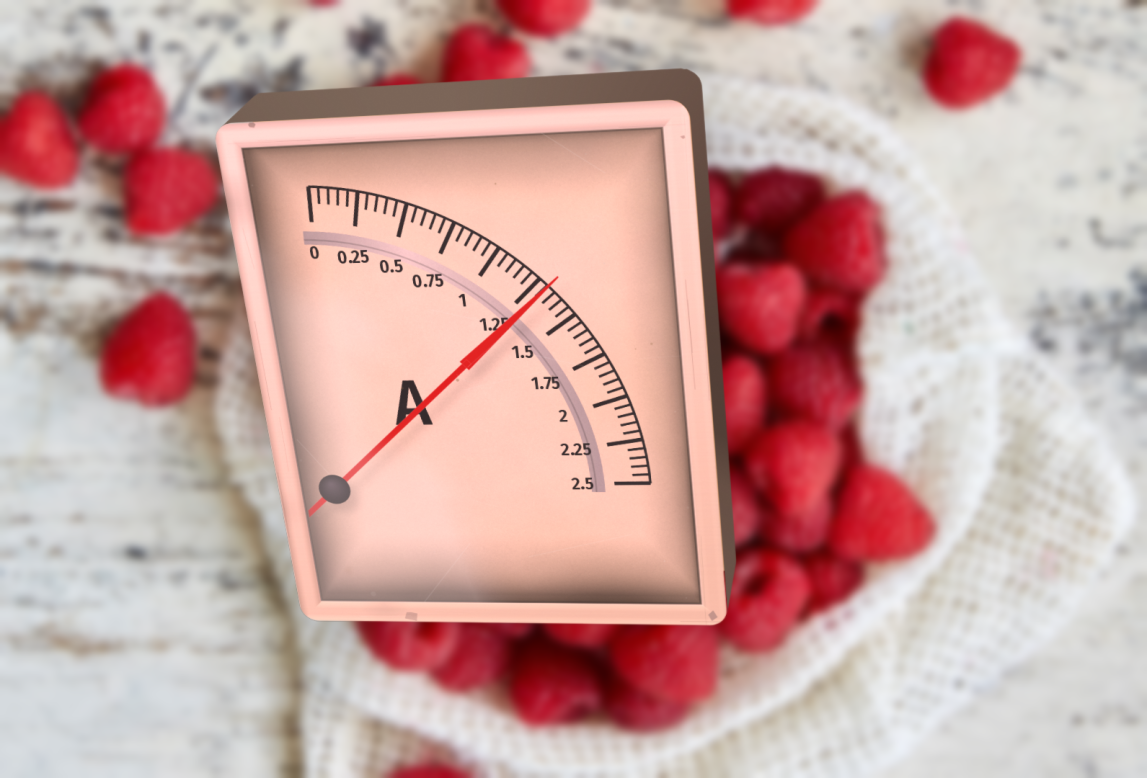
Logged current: 1.3,A
